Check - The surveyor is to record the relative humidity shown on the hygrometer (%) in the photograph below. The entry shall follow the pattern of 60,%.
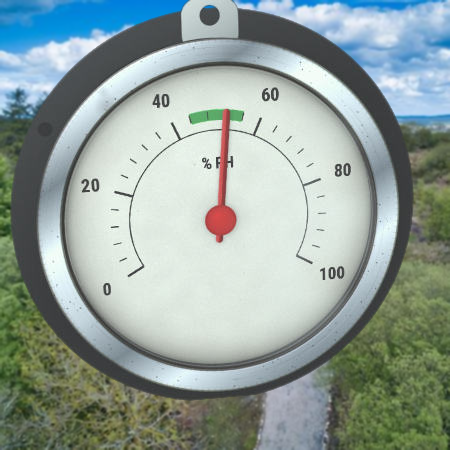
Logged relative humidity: 52,%
